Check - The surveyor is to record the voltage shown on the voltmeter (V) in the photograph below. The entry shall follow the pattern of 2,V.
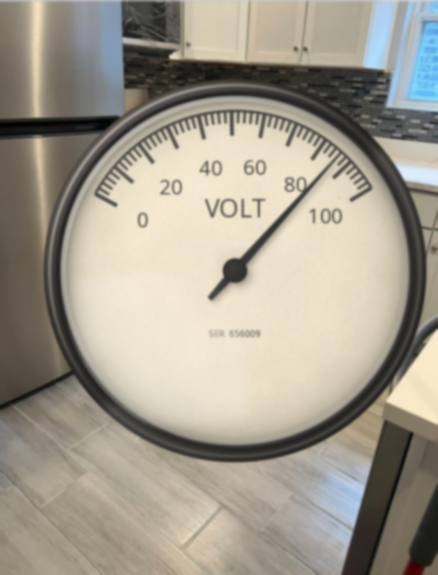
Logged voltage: 86,V
